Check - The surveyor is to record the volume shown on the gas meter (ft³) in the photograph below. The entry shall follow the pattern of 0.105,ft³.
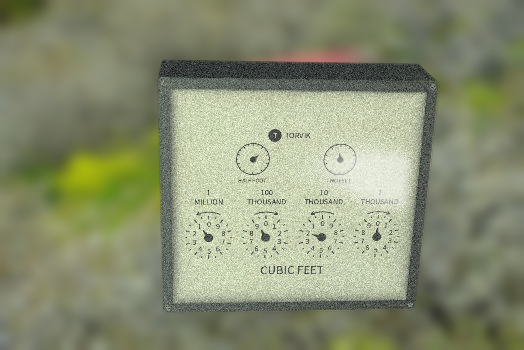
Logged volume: 92000,ft³
